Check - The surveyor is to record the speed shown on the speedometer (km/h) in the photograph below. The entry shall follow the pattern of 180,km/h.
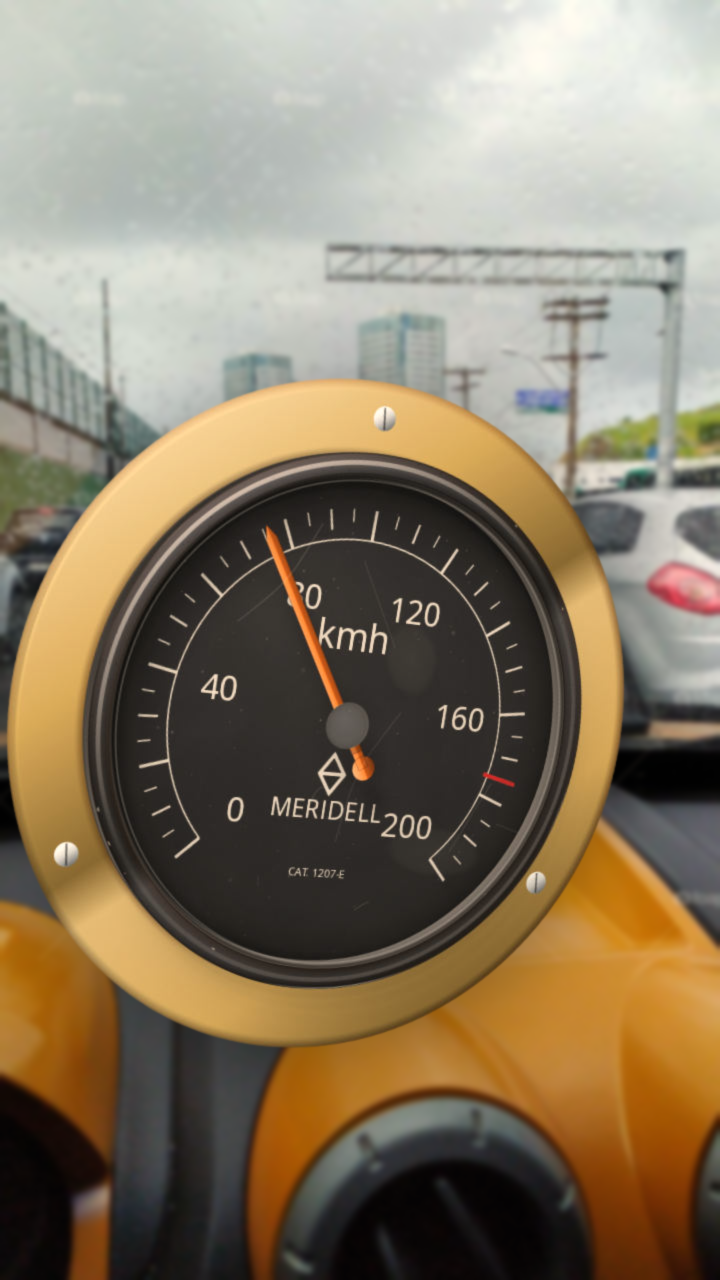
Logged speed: 75,km/h
